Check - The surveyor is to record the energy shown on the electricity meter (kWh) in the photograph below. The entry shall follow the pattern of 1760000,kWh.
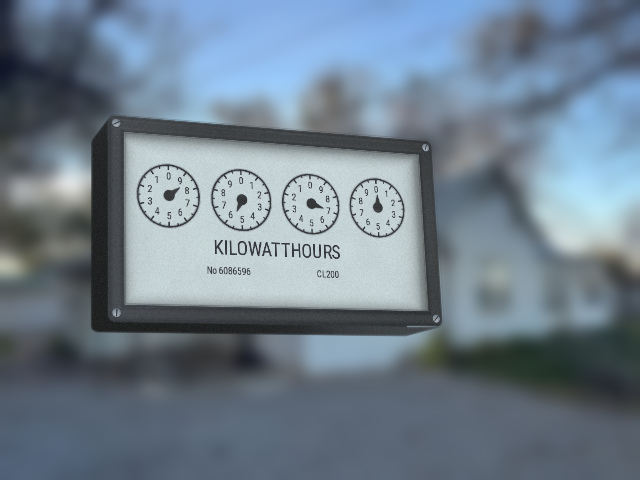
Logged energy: 8570,kWh
